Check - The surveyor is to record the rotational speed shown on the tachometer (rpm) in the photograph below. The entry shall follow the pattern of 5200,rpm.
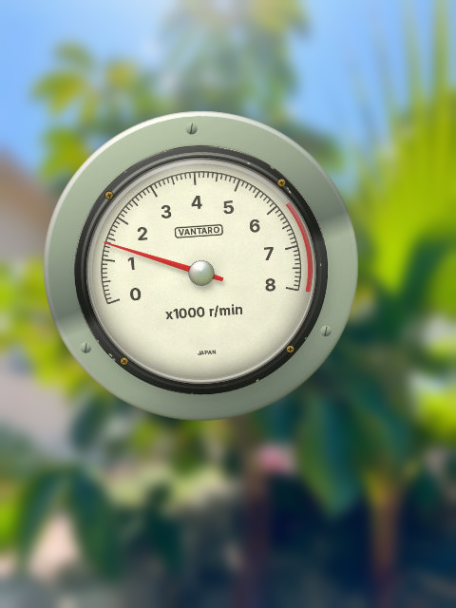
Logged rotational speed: 1400,rpm
